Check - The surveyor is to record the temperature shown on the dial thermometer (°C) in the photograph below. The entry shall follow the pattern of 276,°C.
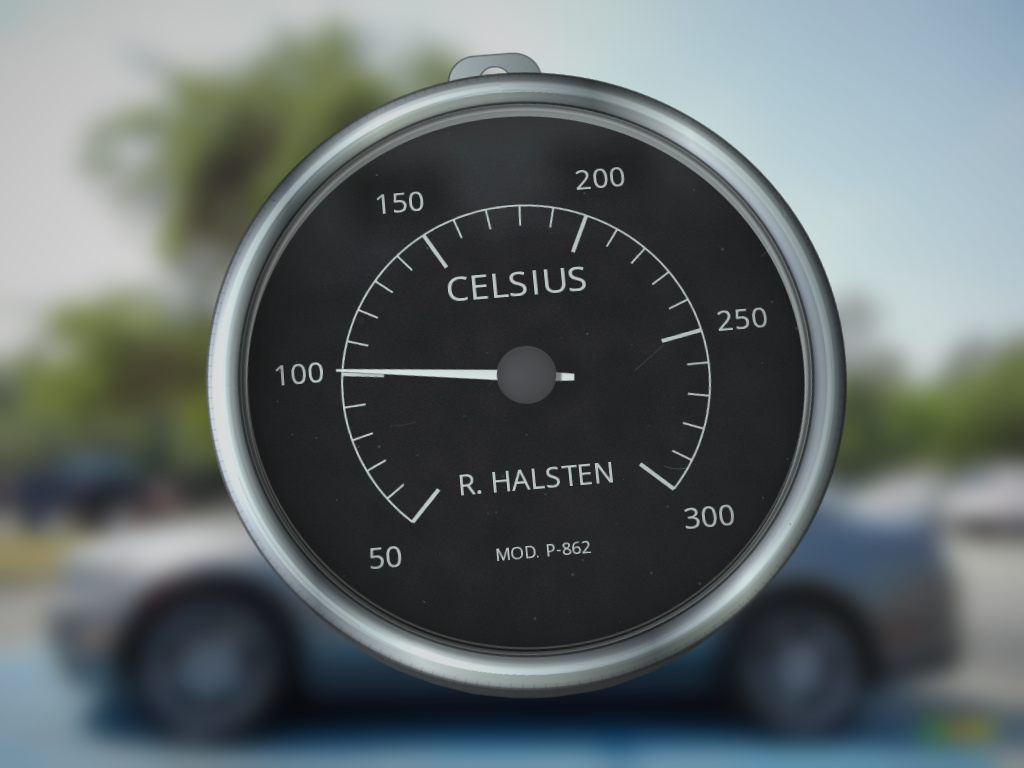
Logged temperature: 100,°C
